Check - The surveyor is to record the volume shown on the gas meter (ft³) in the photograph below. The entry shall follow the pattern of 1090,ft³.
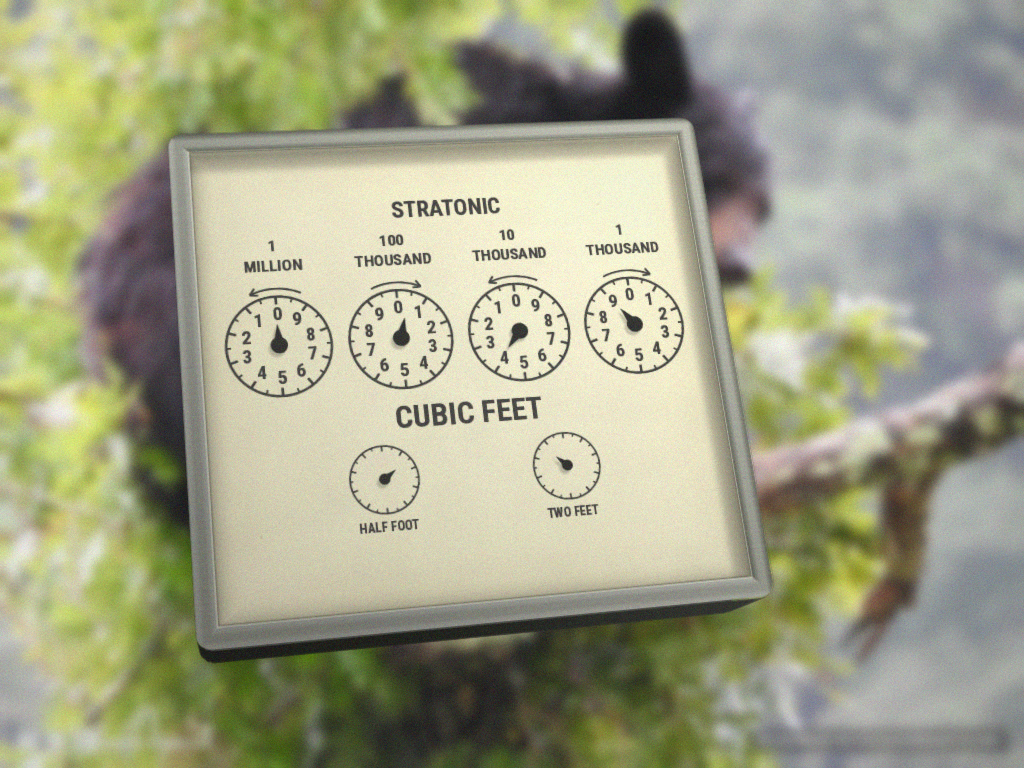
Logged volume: 3900,ft³
